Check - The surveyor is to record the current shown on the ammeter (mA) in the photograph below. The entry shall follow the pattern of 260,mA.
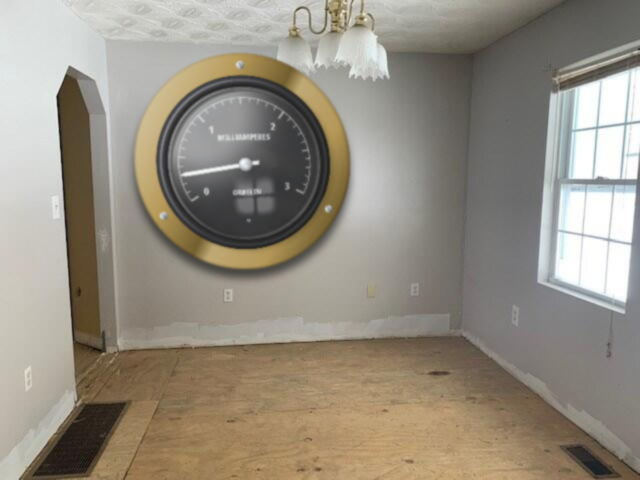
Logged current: 0.3,mA
